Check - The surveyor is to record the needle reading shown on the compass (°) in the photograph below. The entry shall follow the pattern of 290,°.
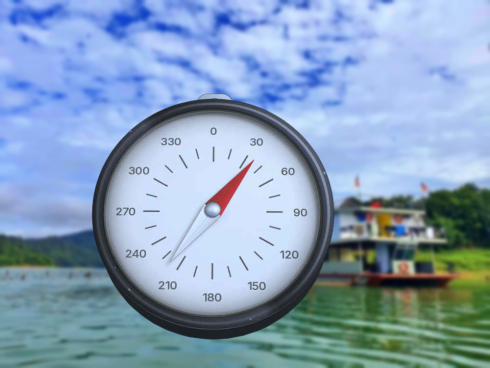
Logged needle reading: 37.5,°
